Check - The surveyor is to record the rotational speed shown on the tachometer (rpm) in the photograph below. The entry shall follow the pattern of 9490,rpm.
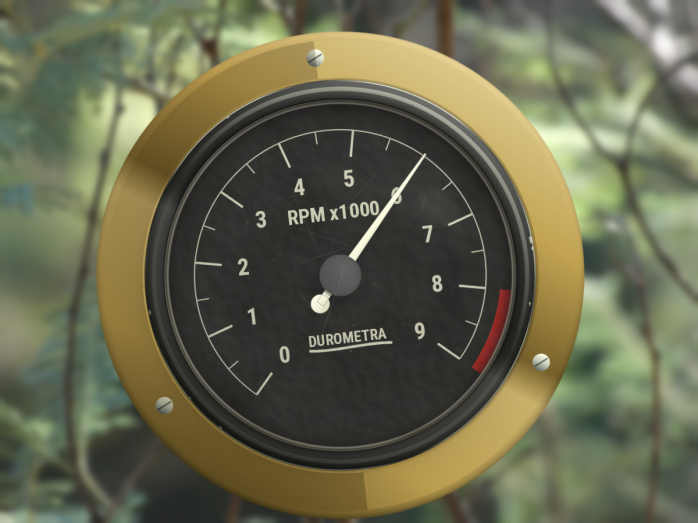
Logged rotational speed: 6000,rpm
